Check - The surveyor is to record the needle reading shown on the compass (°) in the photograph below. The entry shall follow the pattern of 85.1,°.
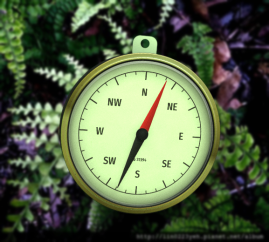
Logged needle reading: 20,°
